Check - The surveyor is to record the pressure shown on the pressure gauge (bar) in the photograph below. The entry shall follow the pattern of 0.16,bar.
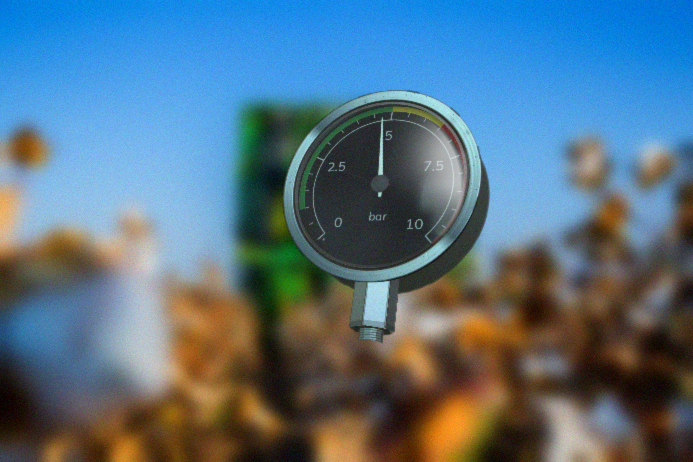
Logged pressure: 4.75,bar
